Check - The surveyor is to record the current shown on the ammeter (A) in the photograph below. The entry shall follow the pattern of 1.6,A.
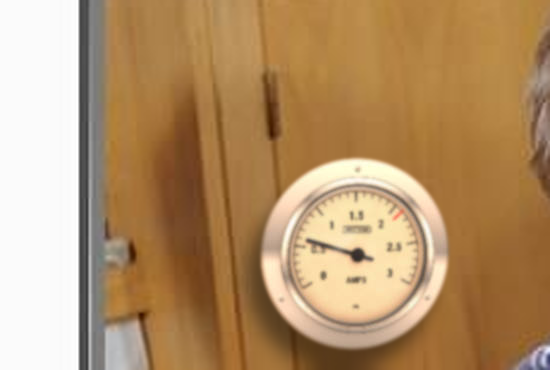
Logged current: 0.6,A
